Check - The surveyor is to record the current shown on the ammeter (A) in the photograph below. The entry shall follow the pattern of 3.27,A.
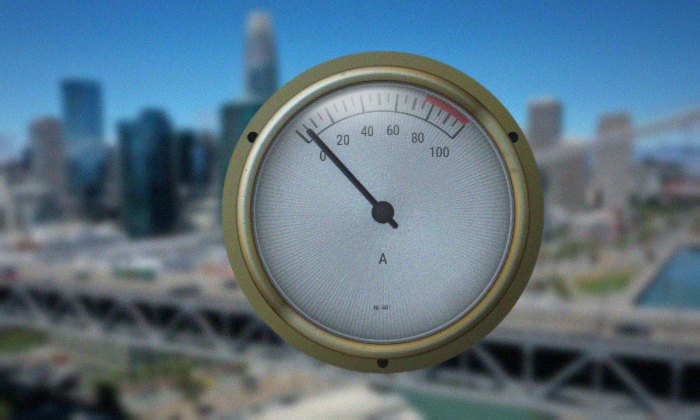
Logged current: 5,A
